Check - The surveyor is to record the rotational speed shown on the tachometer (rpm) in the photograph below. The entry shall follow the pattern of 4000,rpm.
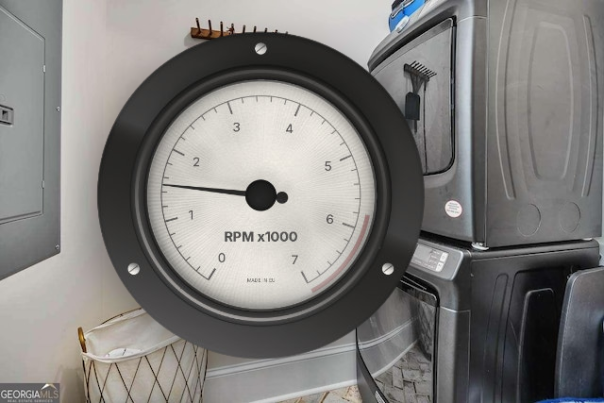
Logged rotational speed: 1500,rpm
